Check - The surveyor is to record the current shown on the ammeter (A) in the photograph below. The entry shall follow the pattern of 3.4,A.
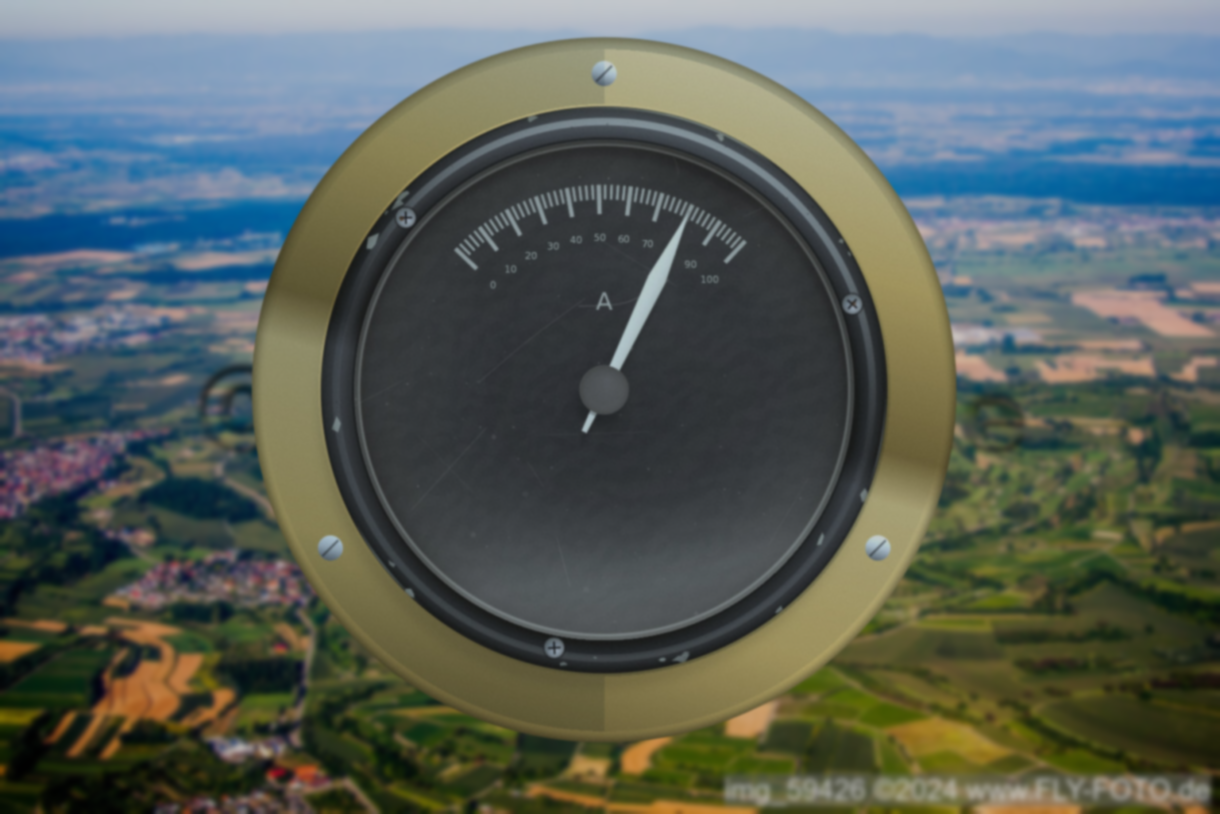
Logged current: 80,A
